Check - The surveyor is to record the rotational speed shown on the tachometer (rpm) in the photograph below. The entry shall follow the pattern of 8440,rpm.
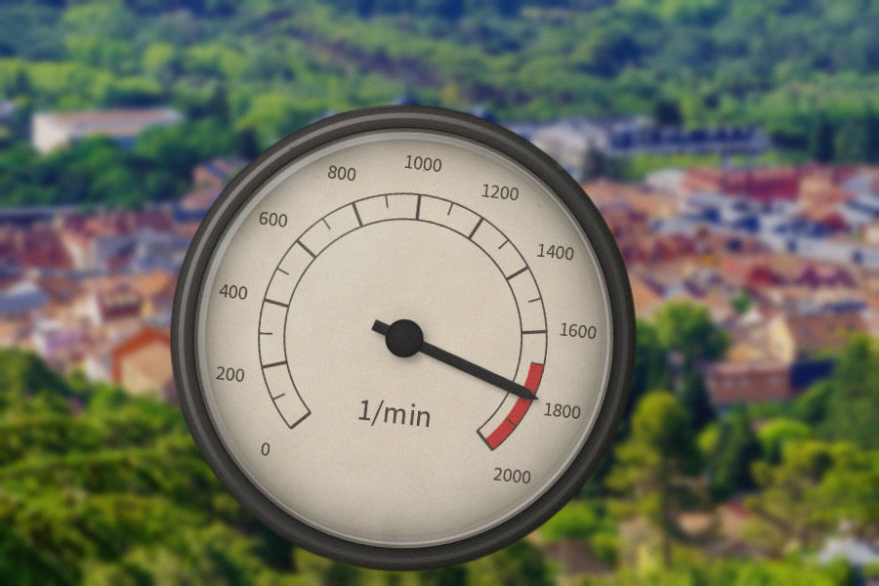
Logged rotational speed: 1800,rpm
